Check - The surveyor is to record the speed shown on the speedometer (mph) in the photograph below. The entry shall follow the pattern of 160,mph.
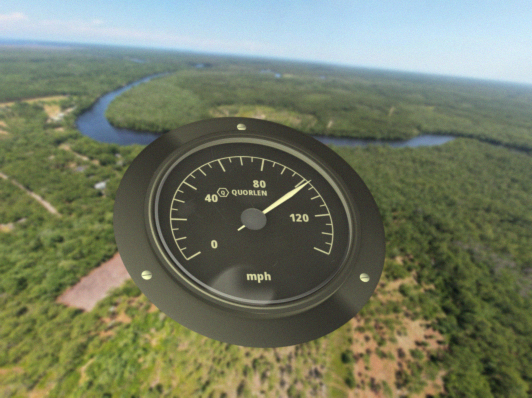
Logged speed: 102.5,mph
